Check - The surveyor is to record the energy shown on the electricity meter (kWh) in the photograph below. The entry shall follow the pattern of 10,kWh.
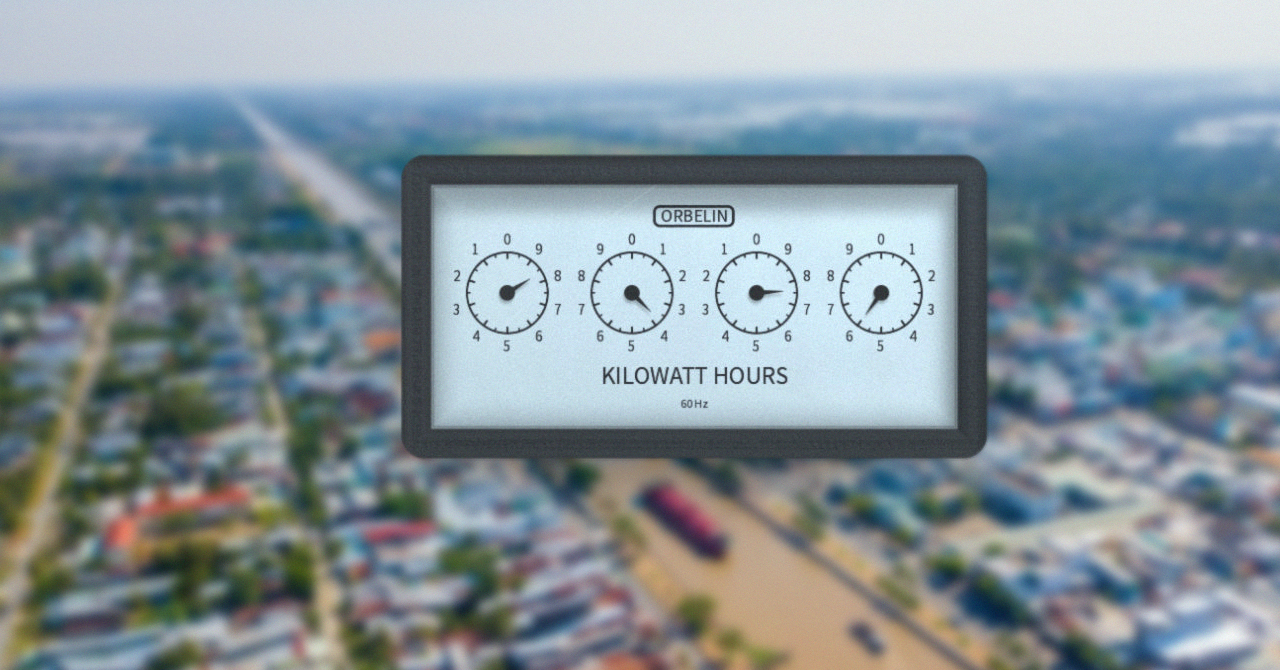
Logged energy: 8376,kWh
